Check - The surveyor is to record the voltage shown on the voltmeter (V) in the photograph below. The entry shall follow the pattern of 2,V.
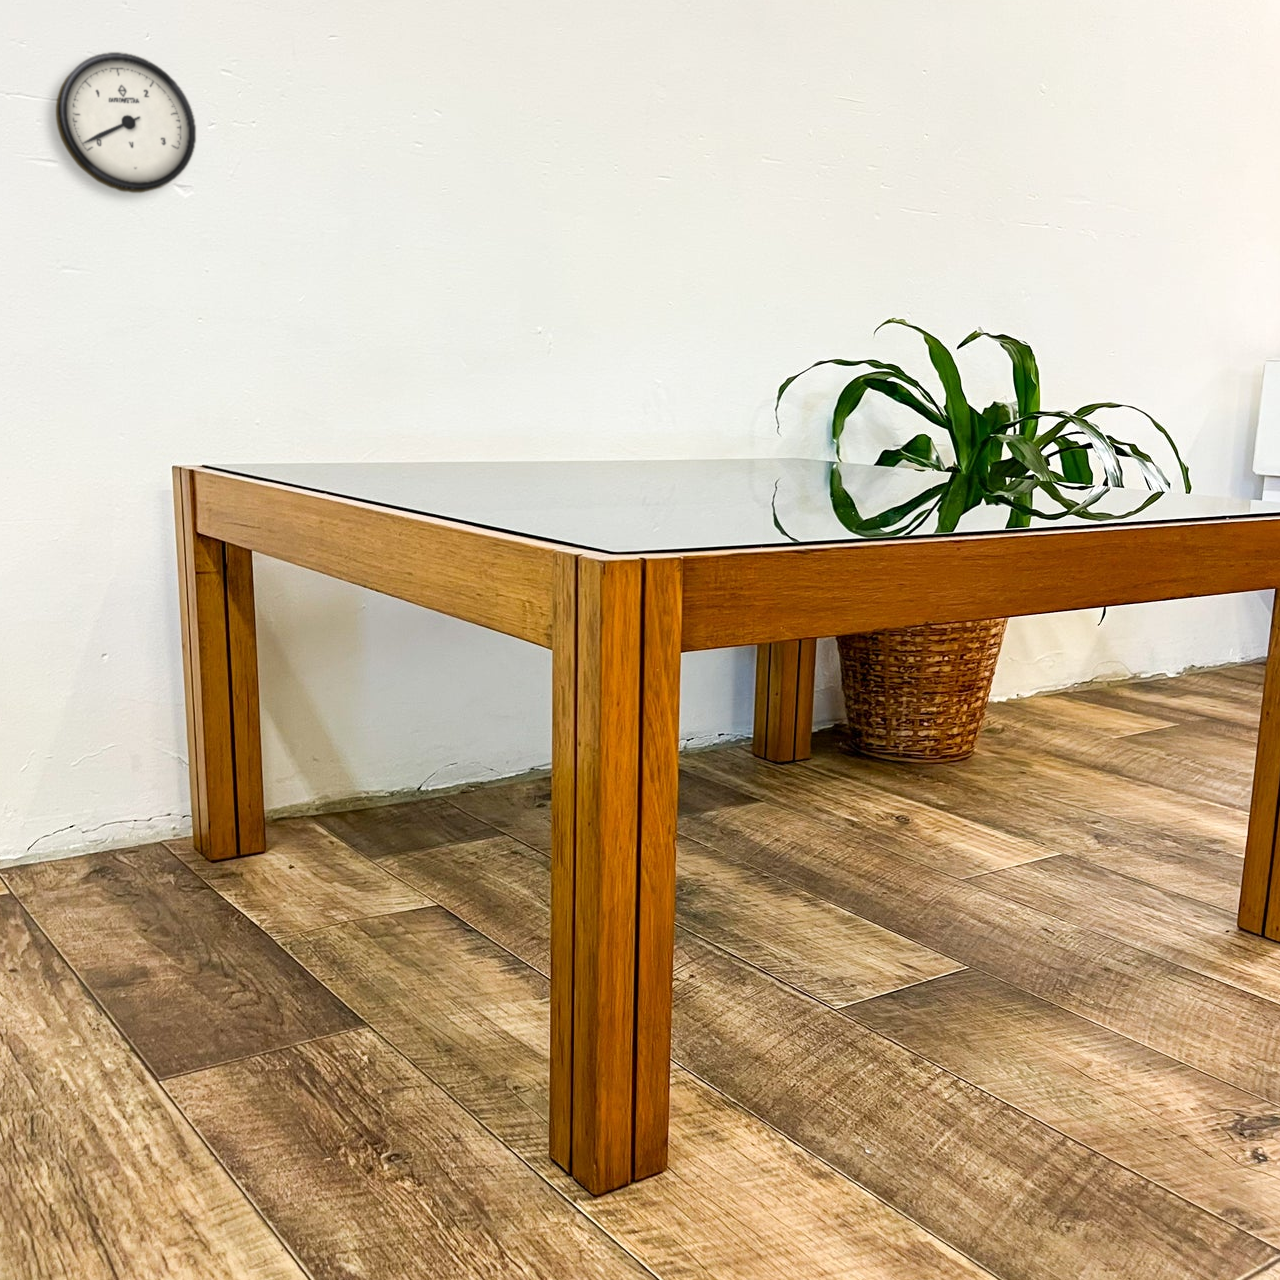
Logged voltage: 0.1,V
